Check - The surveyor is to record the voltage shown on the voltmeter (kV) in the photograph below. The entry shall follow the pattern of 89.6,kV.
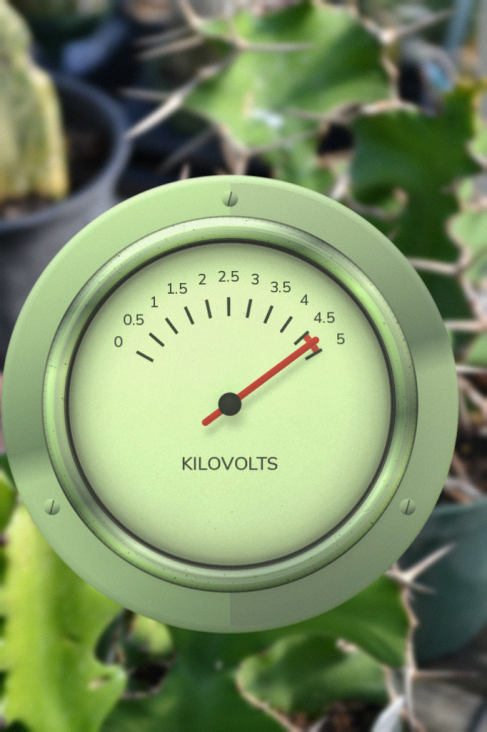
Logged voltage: 4.75,kV
